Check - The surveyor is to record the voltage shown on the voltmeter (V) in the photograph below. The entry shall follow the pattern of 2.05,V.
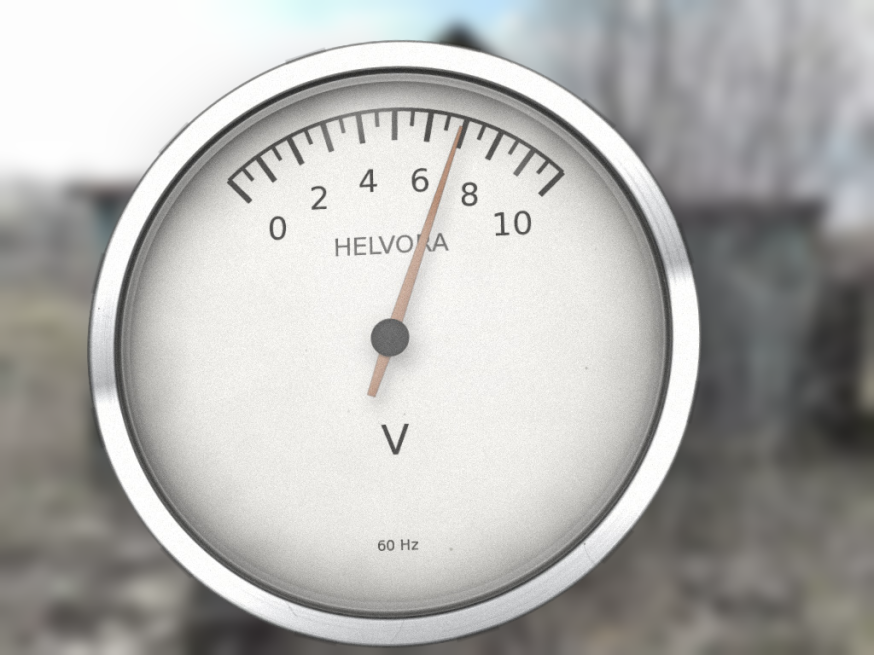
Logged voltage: 7,V
